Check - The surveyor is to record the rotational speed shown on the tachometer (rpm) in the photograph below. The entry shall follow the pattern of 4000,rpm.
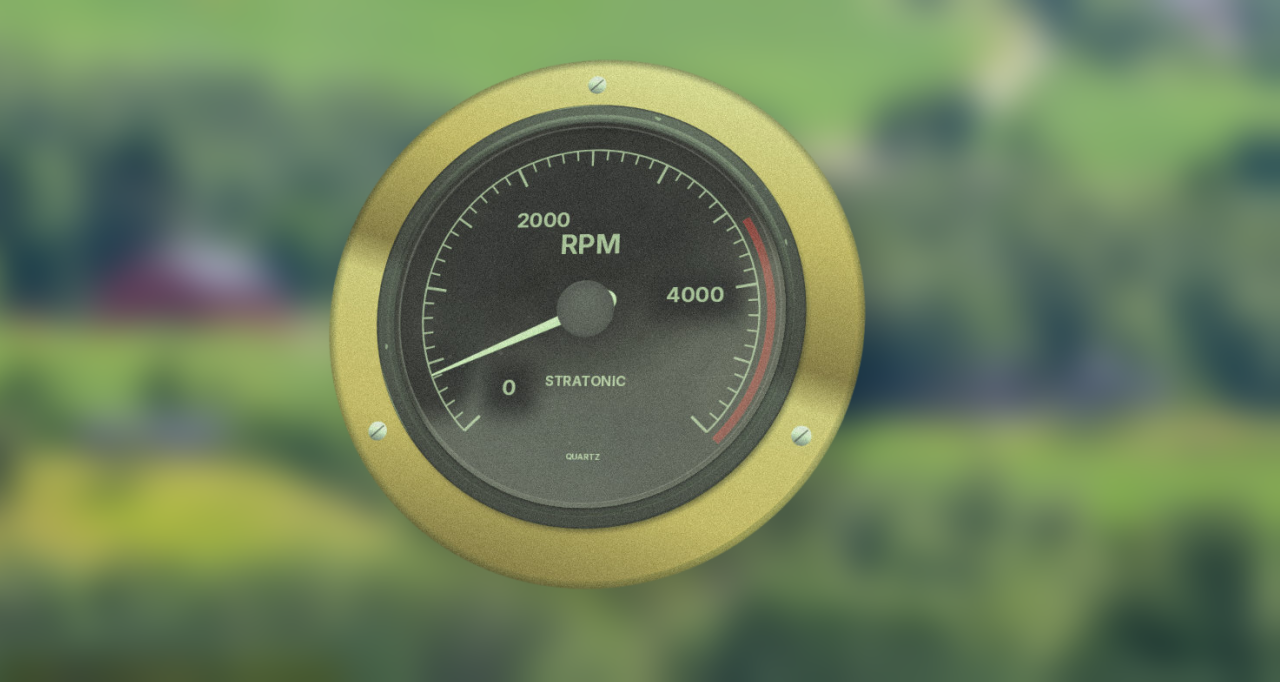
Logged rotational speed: 400,rpm
